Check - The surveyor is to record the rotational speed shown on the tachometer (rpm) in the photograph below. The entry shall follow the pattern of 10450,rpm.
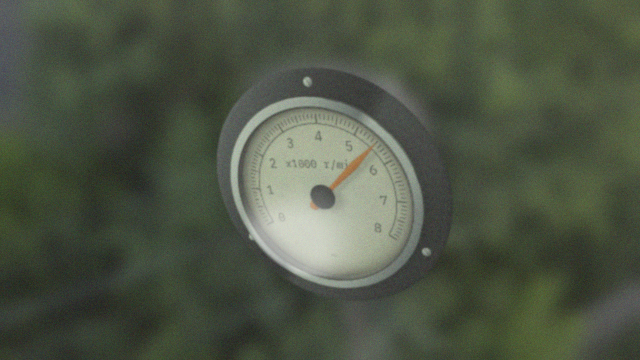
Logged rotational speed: 5500,rpm
